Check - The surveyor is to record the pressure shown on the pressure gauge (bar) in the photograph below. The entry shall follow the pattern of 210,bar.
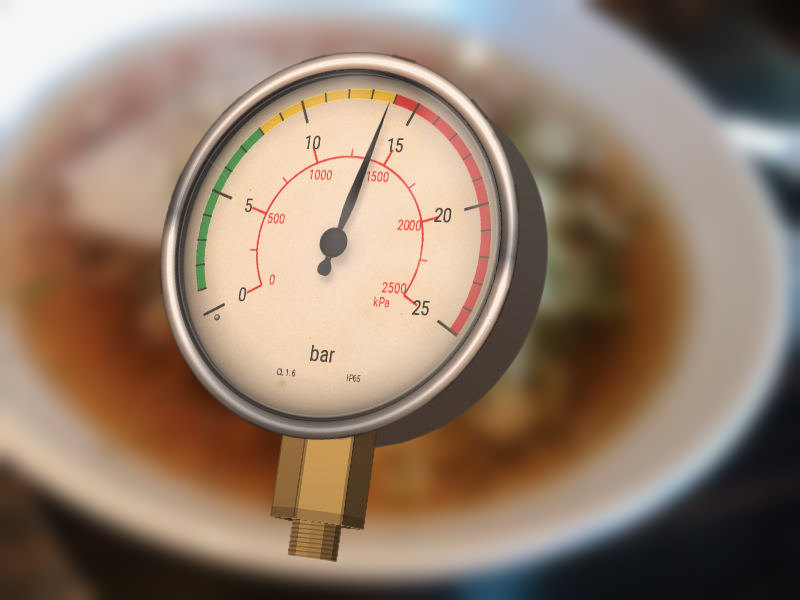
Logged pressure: 14,bar
